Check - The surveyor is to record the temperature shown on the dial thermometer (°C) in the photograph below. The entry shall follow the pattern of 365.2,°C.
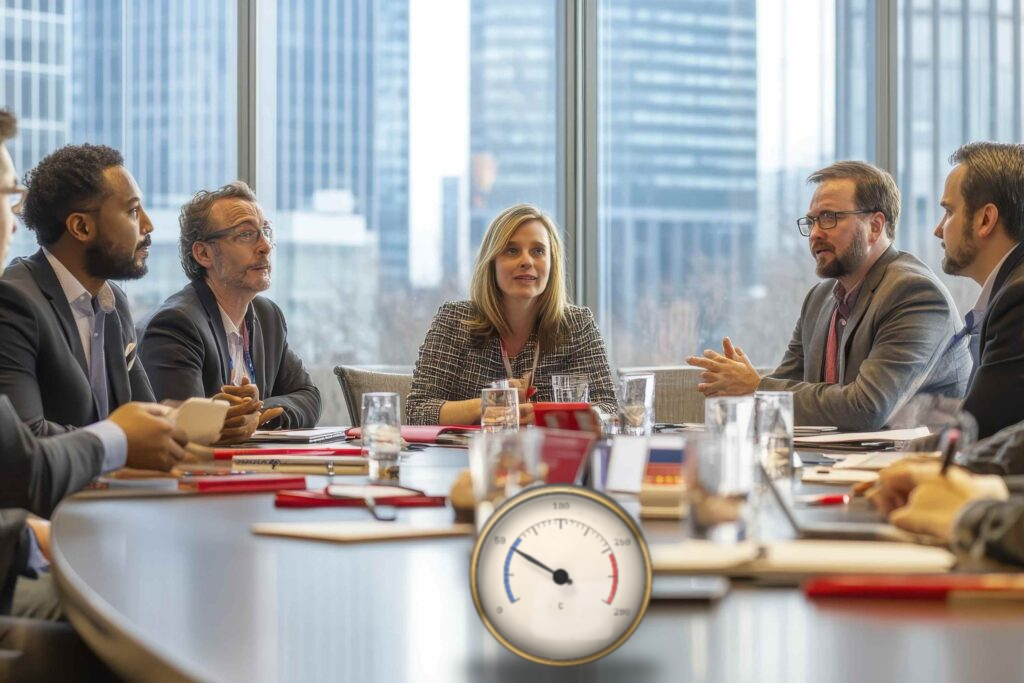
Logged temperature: 50,°C
